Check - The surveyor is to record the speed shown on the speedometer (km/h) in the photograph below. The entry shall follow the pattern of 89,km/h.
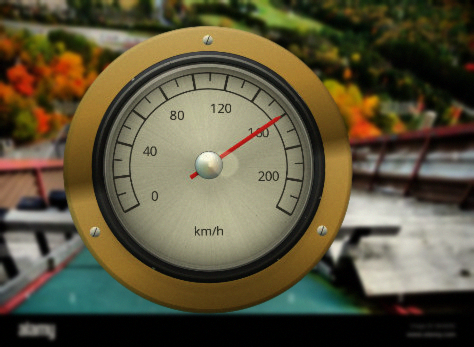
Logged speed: 160,km/h
